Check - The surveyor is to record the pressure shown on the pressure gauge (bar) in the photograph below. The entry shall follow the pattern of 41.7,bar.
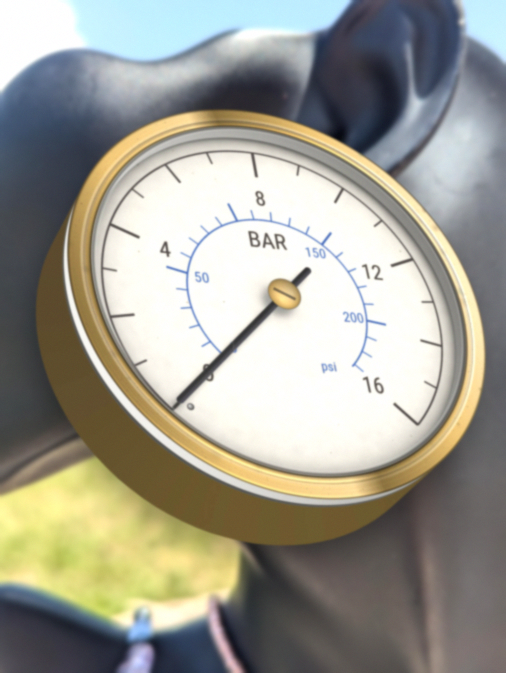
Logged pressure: 0,bar
